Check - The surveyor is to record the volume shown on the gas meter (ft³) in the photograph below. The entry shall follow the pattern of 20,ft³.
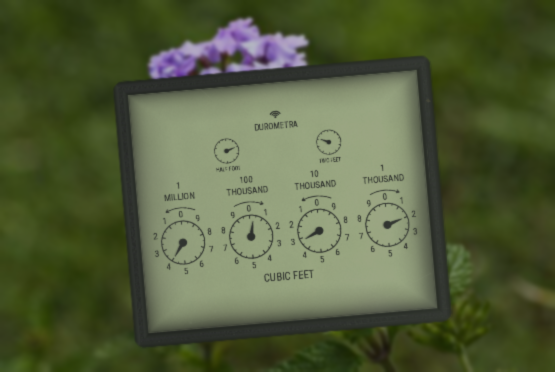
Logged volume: 403200,ft³
